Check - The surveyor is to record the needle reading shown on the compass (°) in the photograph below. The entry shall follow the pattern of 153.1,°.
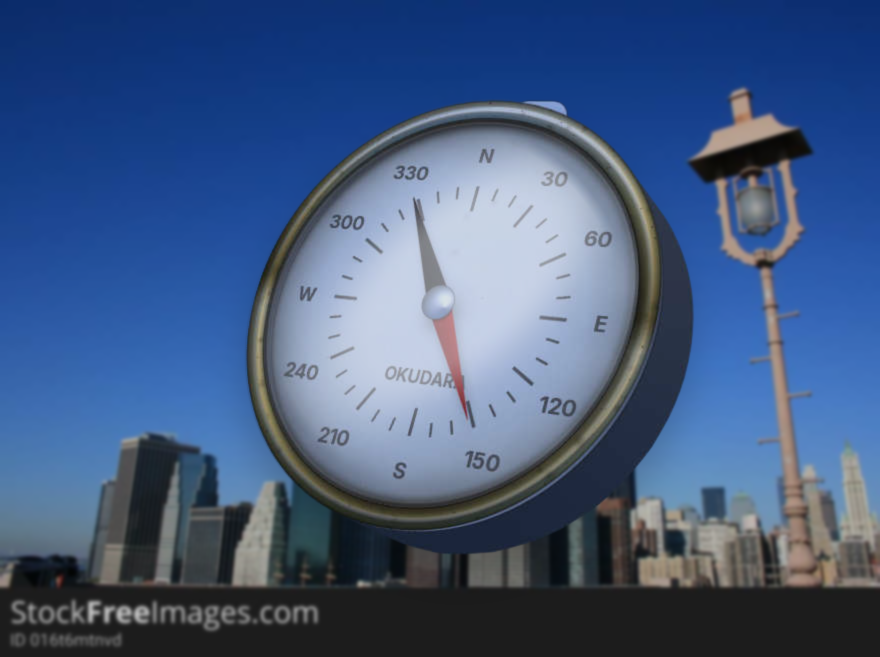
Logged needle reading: 150,°
